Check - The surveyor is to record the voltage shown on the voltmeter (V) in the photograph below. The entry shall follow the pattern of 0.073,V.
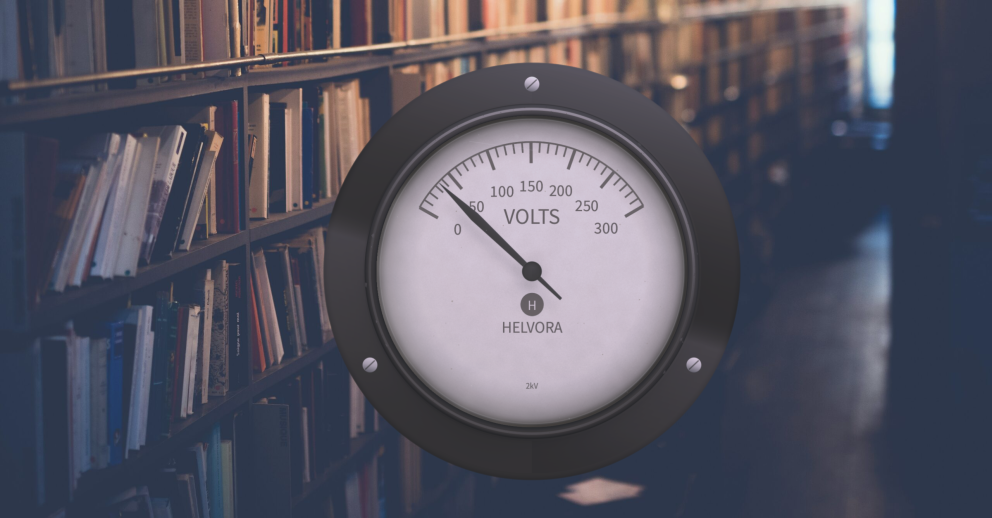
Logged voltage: 35,V
